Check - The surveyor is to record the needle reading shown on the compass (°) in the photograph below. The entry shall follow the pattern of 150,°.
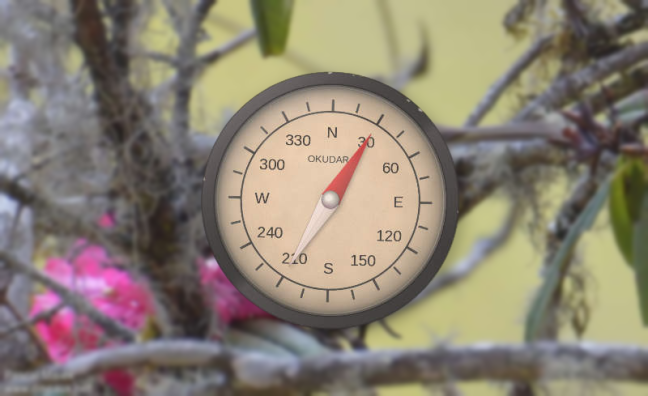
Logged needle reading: 30,°
